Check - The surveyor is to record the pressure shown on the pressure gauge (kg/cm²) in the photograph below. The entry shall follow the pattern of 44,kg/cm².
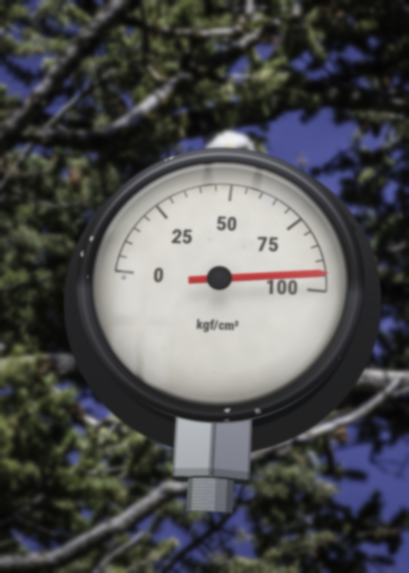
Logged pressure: 95,kg/cm²
